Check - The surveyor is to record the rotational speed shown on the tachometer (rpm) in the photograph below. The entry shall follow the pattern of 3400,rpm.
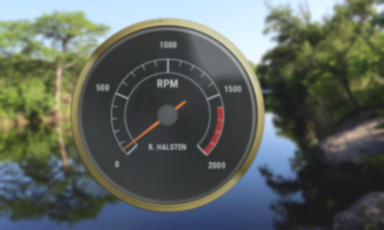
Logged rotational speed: 50,rpm
